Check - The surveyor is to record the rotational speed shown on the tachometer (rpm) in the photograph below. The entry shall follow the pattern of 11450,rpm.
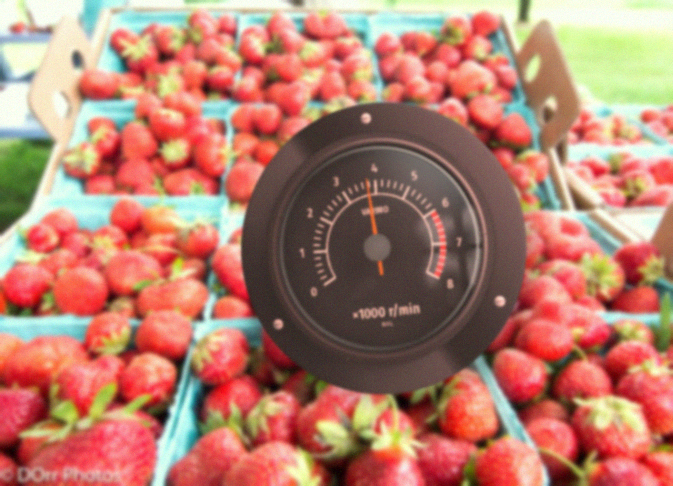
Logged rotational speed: 3800,rpm
